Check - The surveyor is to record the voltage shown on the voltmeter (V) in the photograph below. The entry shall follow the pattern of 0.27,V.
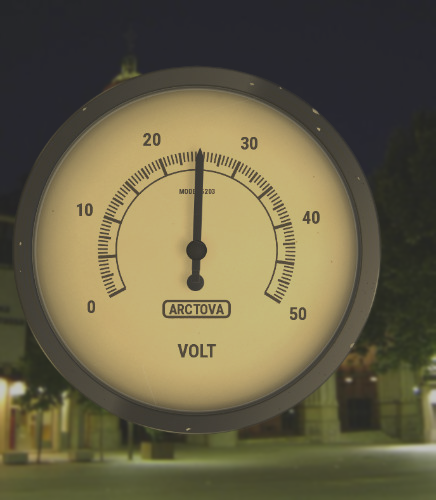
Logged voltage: 25,V
